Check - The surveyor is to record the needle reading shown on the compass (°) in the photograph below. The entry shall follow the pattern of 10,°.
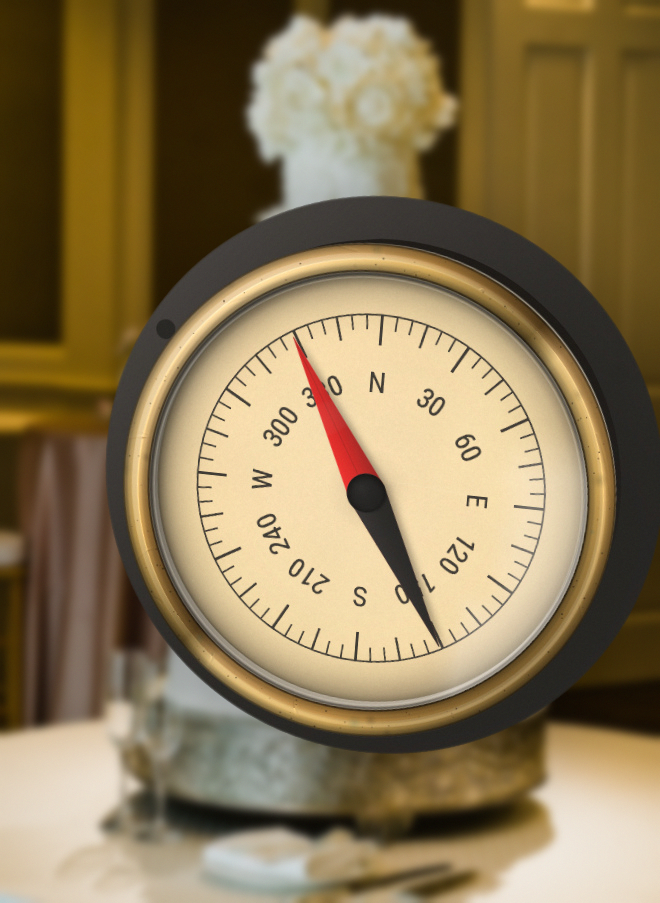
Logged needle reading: 330,°
